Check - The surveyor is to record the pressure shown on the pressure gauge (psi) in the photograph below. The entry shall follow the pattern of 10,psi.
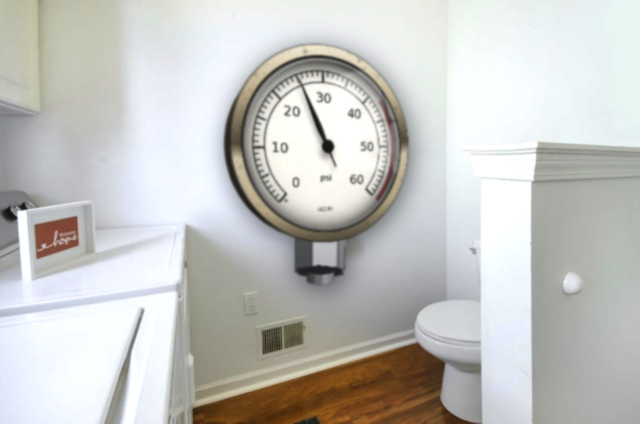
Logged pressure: 25,psi
